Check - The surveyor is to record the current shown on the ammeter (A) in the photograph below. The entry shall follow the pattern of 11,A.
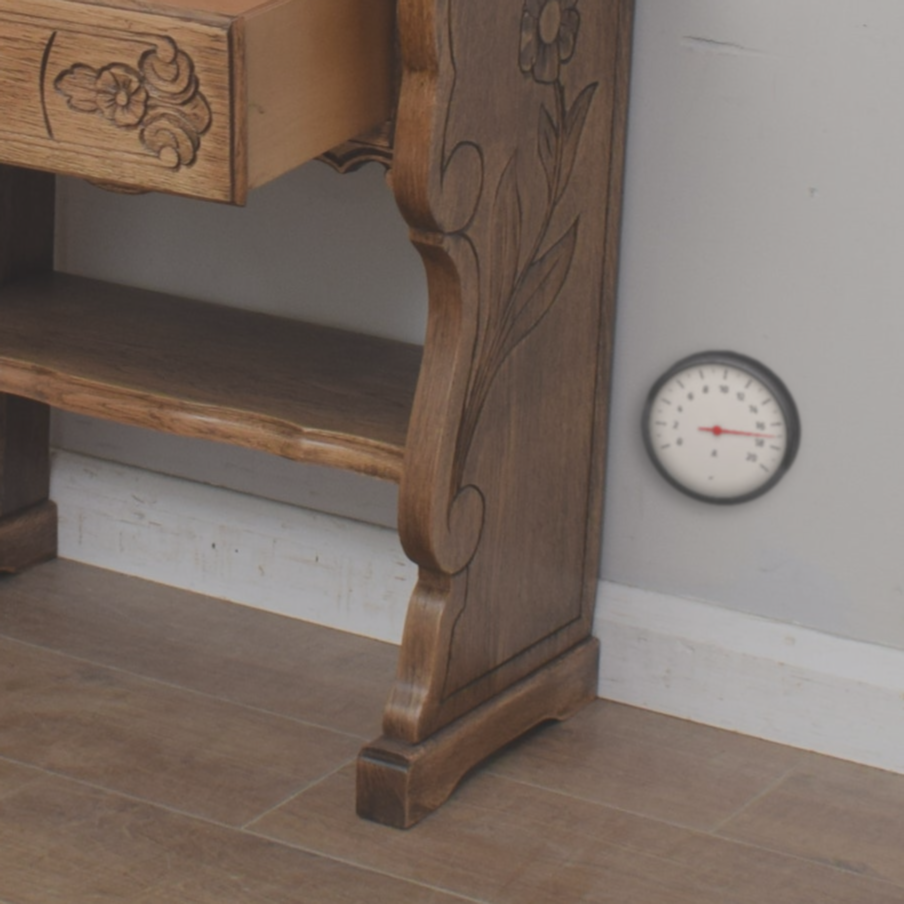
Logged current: 17,A
